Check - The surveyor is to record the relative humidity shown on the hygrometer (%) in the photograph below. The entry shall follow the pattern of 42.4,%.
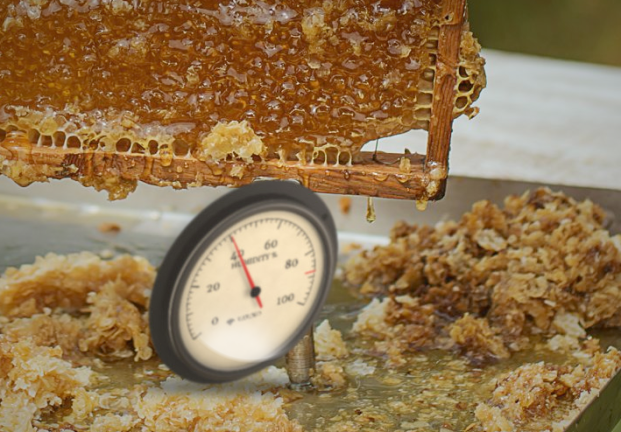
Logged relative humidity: 40,%
